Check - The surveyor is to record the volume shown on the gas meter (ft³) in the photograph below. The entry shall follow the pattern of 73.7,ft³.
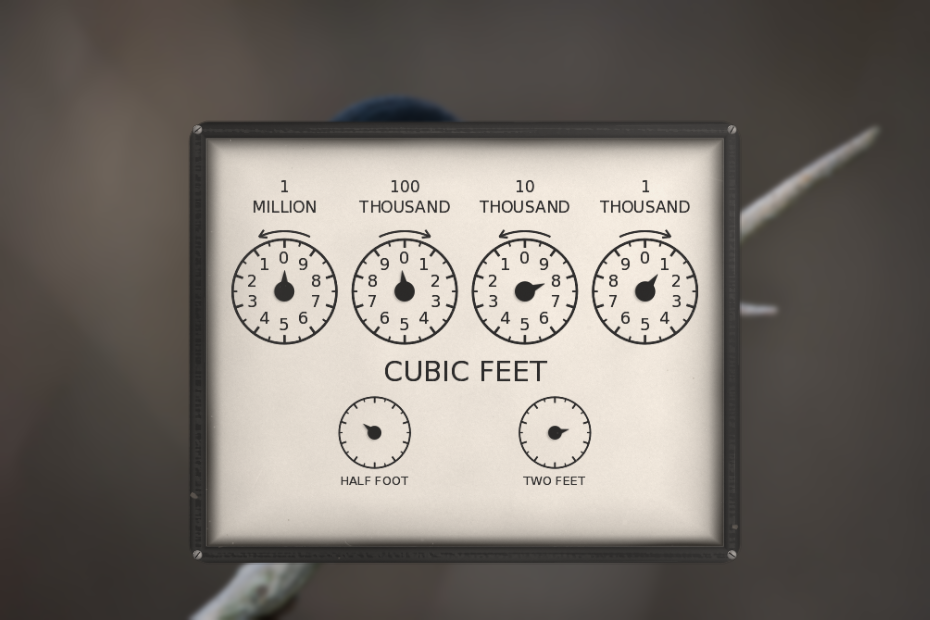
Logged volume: 998100,ft³
